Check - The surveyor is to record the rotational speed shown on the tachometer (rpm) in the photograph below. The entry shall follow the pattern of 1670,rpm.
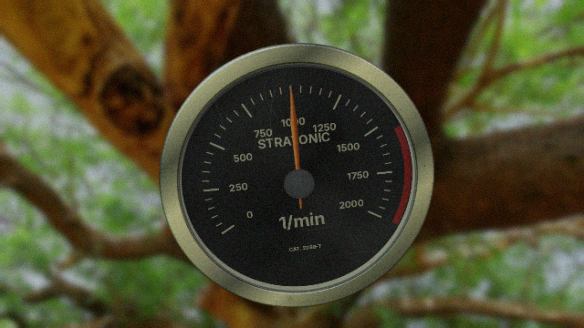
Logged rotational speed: 1000,rpm
